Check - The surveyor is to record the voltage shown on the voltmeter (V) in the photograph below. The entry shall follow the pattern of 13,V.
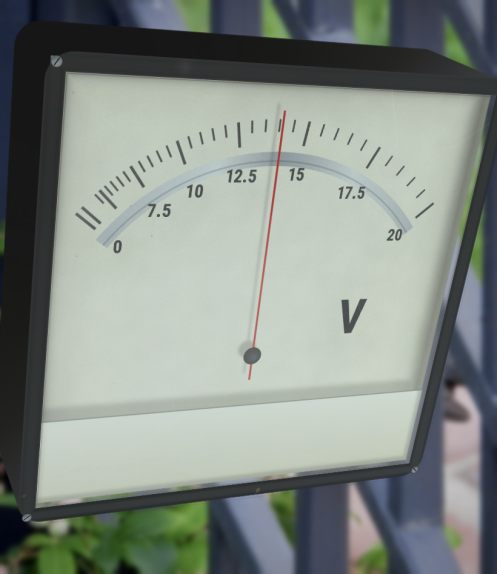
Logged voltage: 14,V
